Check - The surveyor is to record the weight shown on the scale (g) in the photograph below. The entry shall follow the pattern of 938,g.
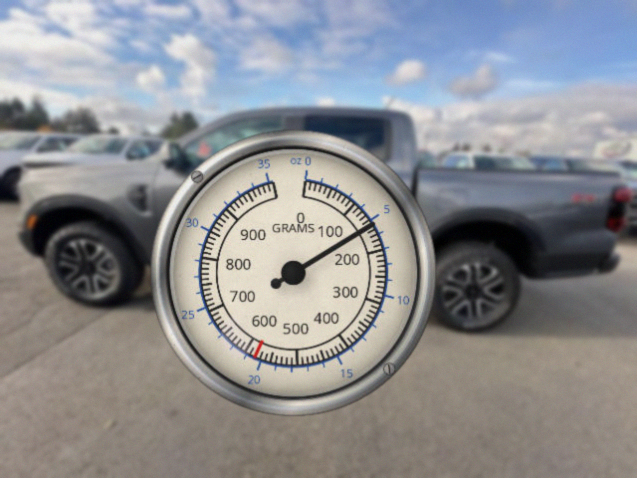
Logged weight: 150,g
